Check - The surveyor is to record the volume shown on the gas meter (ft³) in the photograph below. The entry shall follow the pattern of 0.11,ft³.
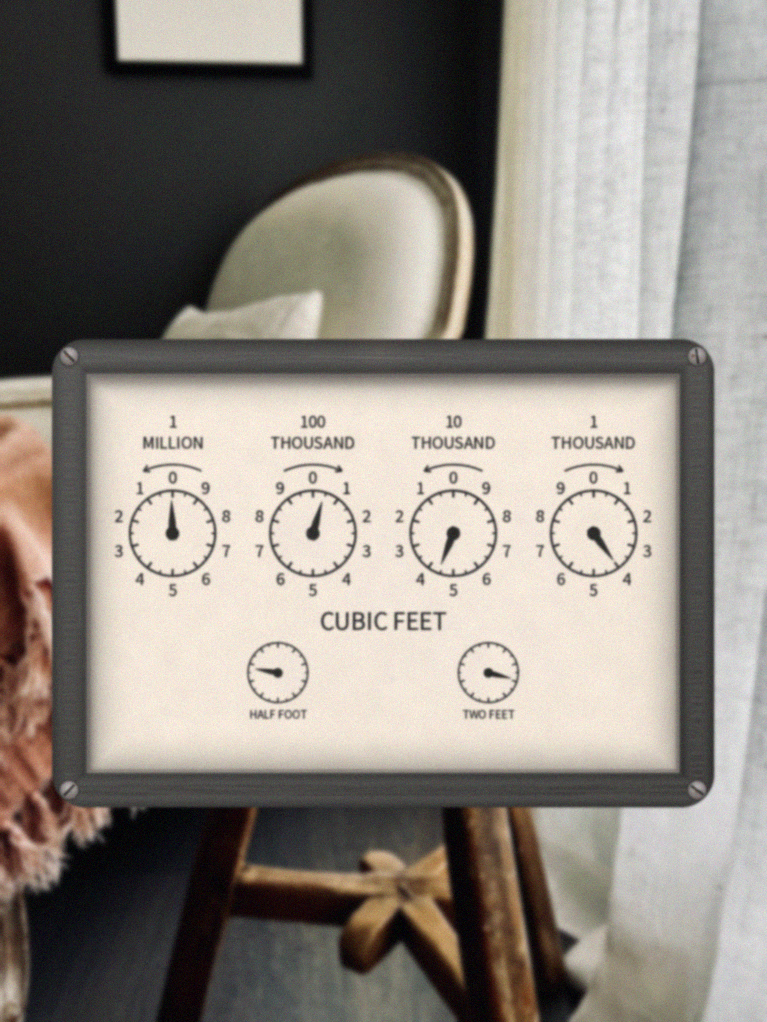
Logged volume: 4400,ft³
